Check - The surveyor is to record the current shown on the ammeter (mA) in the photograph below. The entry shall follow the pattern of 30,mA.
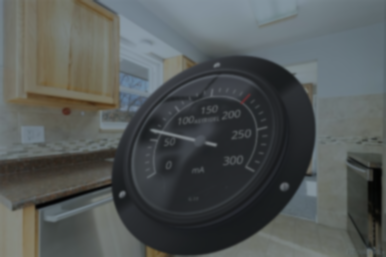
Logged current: 60,mA
